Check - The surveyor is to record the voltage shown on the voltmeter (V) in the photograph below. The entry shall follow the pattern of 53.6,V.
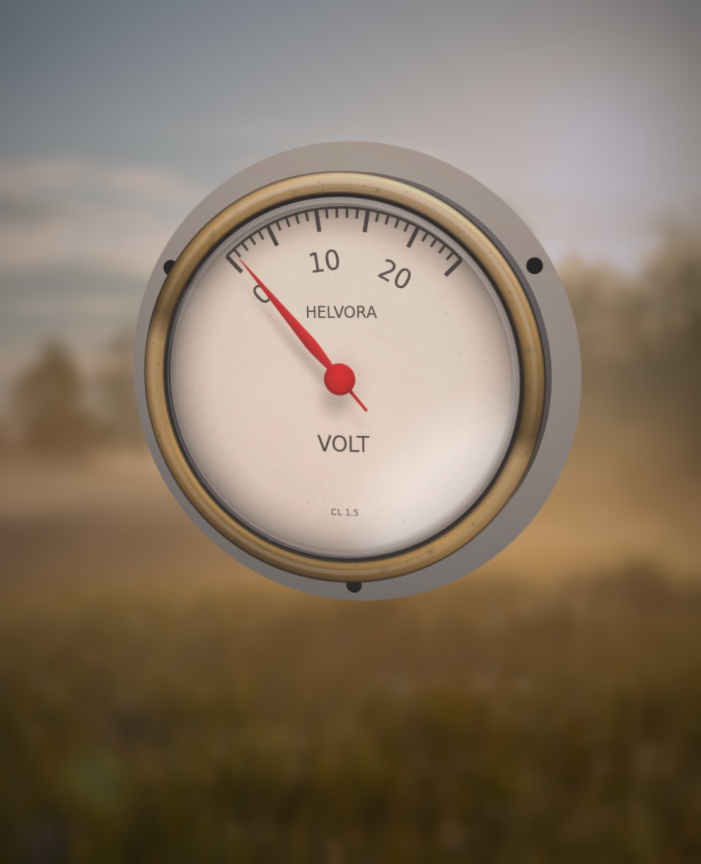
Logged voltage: 1,V
